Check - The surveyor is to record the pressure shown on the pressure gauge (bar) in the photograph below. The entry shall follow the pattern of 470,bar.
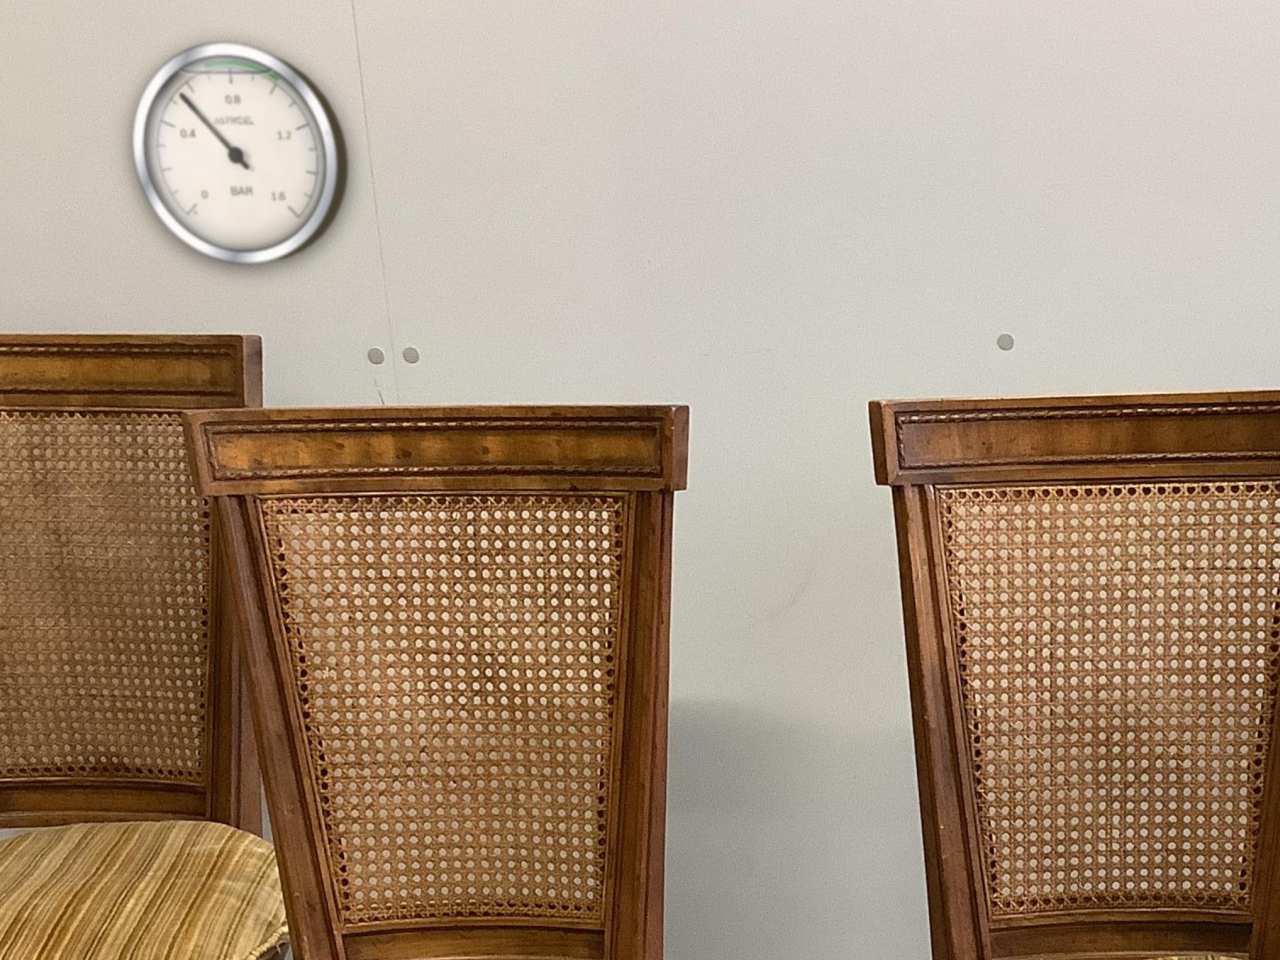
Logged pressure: 0.55,bar
